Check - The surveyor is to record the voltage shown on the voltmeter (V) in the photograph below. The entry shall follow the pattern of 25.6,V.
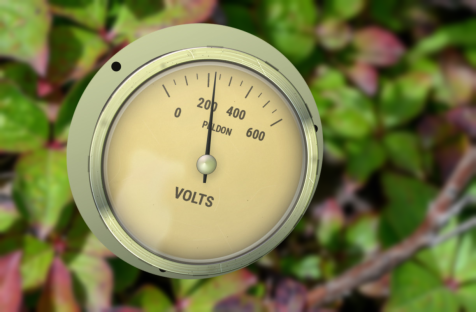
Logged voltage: 225,V
